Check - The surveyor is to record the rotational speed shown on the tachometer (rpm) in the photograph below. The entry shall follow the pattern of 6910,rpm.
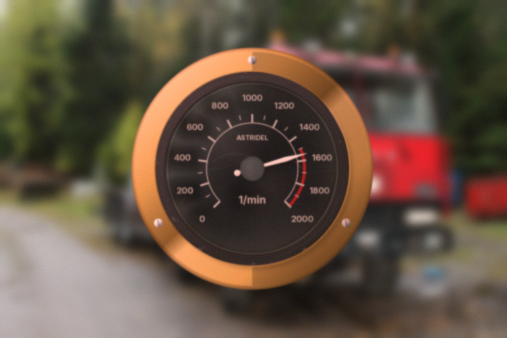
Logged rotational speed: 1550,rpm
